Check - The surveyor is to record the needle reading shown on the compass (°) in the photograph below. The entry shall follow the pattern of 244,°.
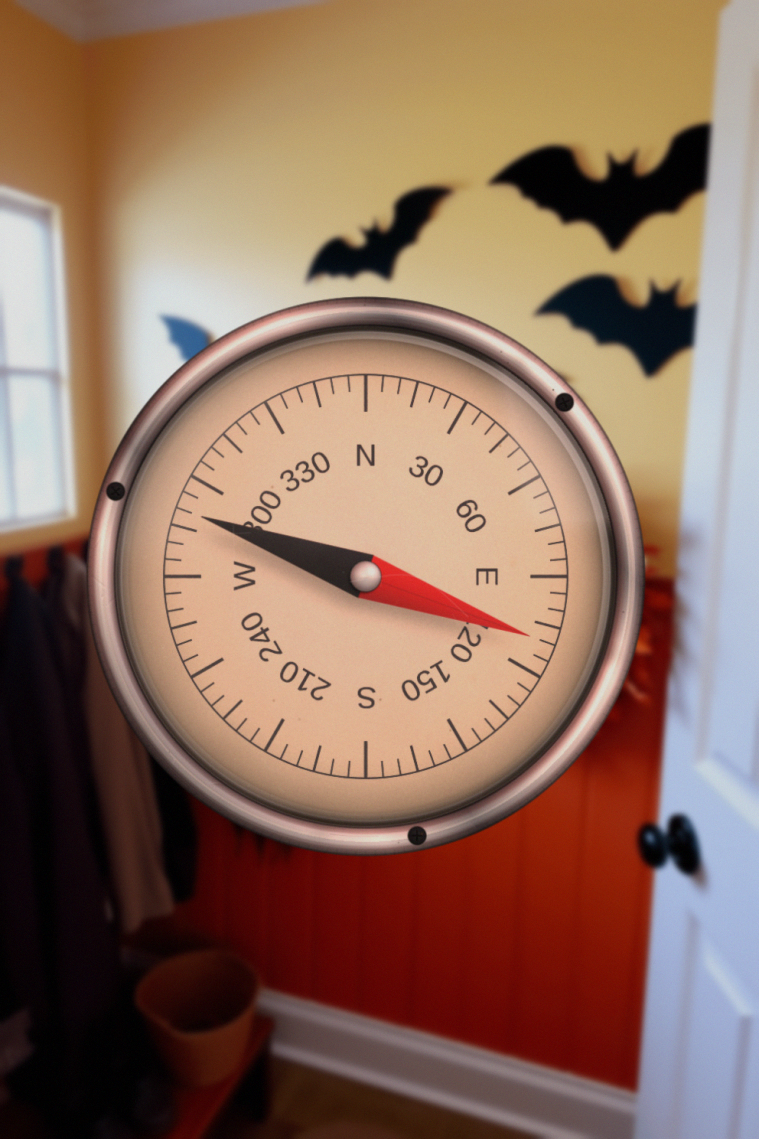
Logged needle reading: 110,°
